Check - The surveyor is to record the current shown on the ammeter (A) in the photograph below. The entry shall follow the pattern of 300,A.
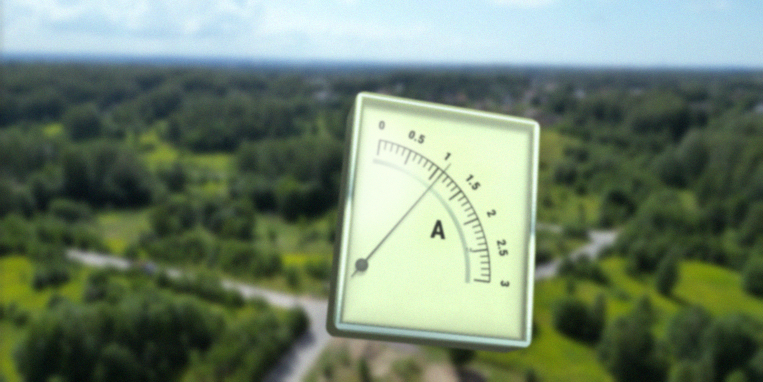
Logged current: 1.1,A
